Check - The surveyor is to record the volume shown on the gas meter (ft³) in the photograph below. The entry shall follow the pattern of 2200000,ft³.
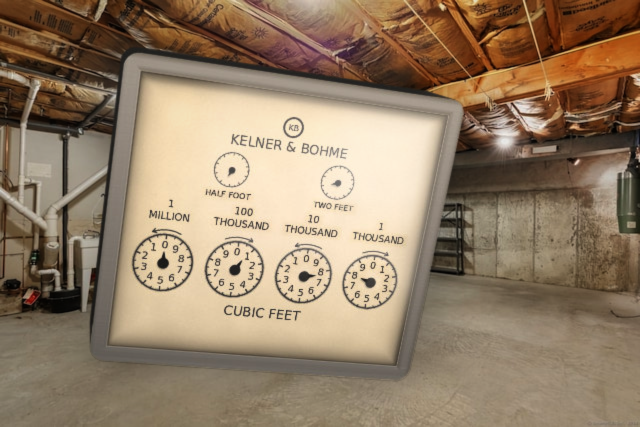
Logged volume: 7800,ft³
